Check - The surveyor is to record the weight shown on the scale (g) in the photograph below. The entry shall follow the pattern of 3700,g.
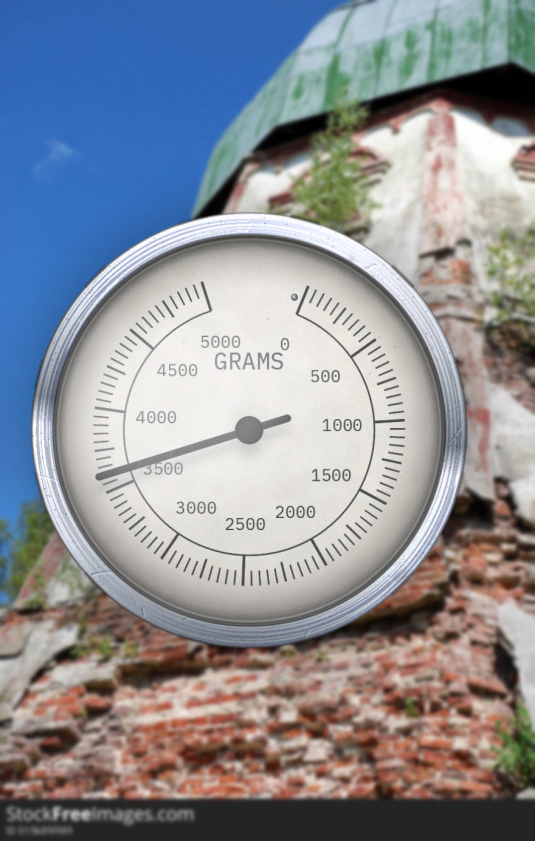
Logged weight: 3600,g
